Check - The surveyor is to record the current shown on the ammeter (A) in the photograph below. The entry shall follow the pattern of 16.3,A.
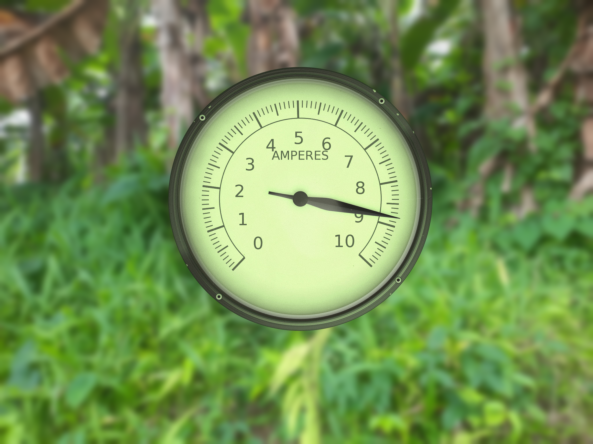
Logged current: 8.8,A
